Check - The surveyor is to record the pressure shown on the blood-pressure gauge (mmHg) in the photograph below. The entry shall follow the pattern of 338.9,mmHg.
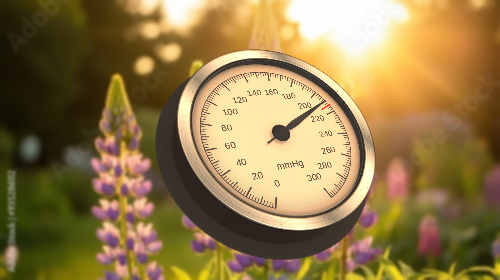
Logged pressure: 210,mmHg
